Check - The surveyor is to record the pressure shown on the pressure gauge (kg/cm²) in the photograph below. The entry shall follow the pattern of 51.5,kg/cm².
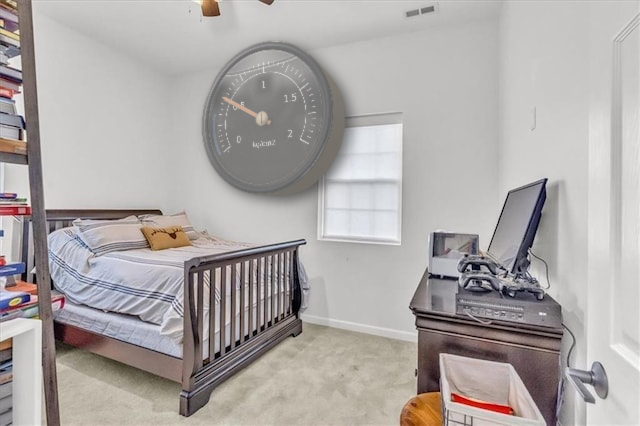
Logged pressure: 0.5,kg/cm²
